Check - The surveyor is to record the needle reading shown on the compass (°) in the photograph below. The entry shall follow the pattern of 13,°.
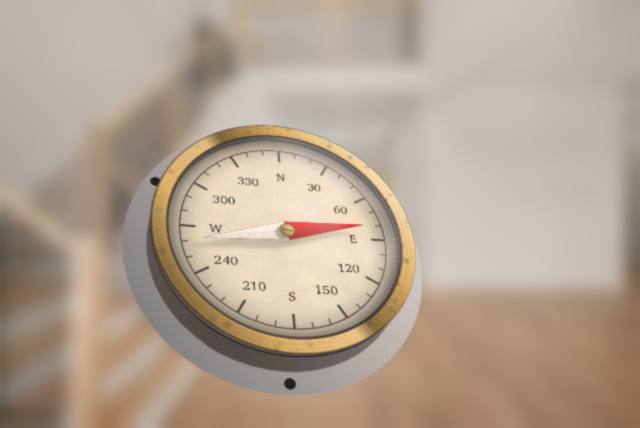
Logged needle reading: 80,°
